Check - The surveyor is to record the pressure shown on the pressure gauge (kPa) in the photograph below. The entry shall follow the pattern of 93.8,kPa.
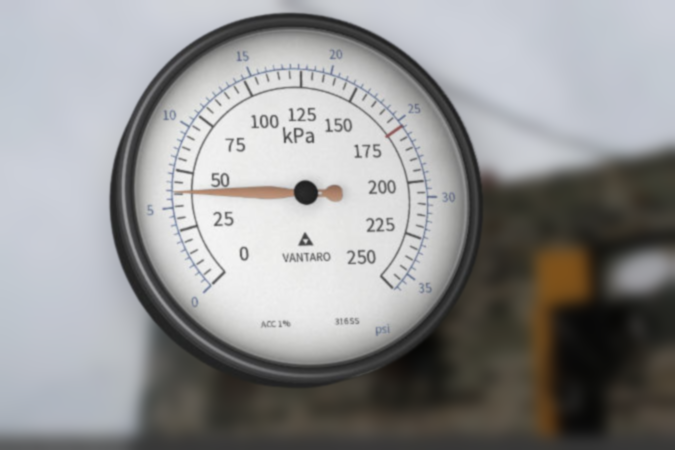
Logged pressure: 40,kPa
